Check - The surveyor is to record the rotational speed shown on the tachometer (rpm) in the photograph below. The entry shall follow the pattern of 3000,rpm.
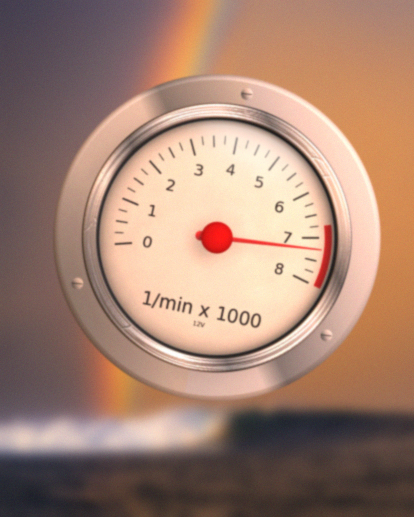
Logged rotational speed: 7250,rpm
